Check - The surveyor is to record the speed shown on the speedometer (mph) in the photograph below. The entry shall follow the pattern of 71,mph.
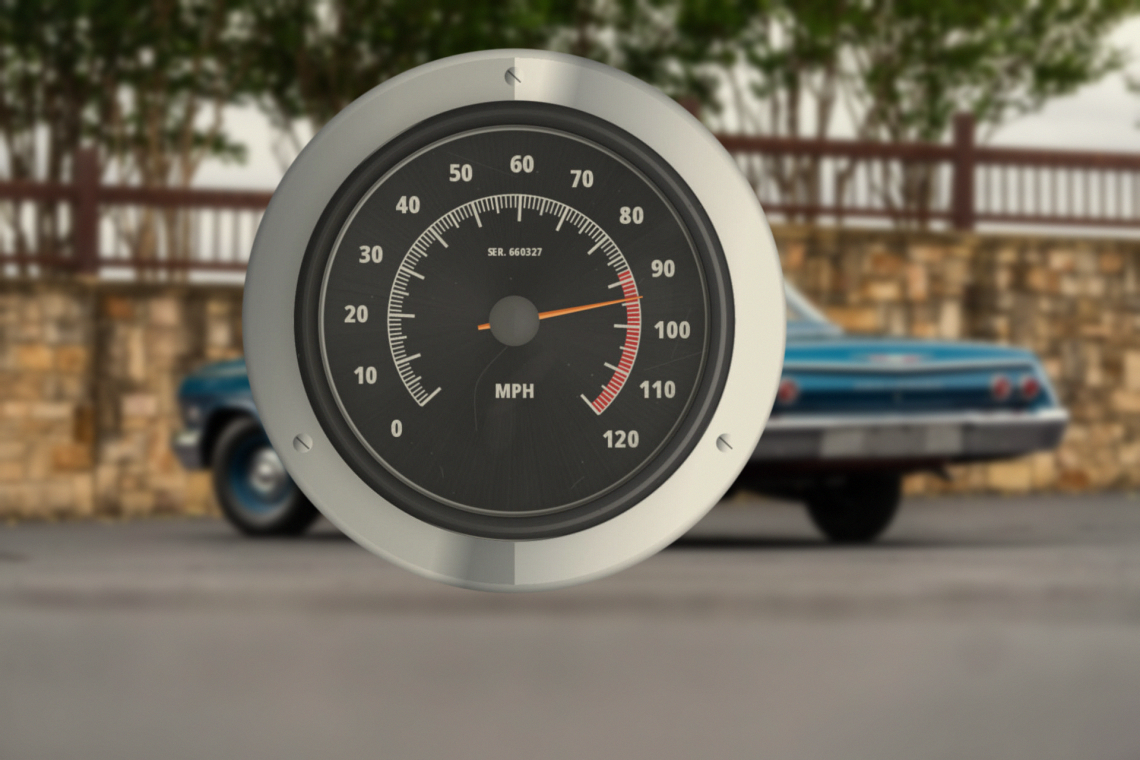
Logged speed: 94,mph
